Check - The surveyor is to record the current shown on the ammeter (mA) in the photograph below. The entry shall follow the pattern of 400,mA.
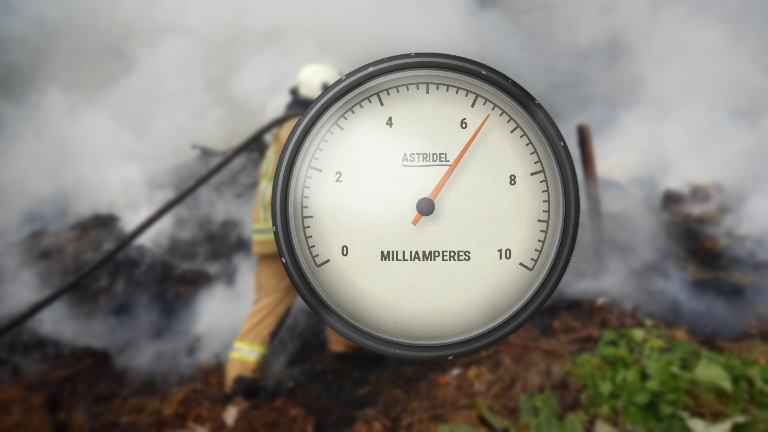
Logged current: 6.4,mA
